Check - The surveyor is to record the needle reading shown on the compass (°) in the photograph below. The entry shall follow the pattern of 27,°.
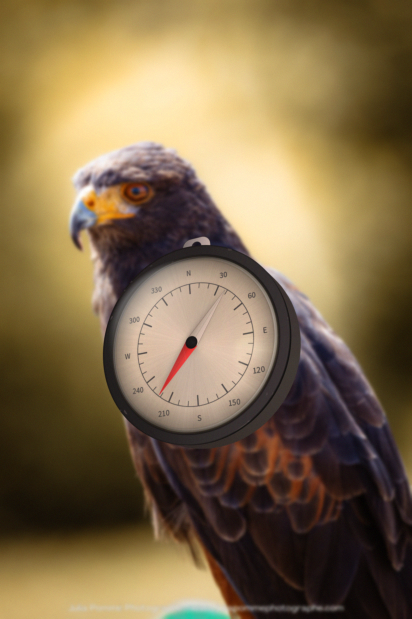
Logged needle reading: 220,°
